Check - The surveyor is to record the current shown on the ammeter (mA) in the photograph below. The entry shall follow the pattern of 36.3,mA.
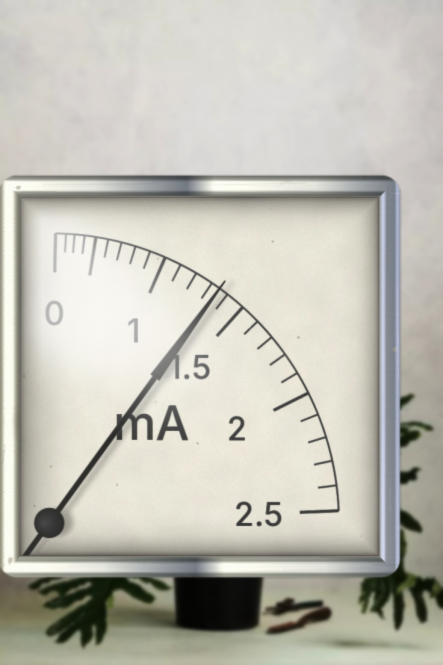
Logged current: 1.35,mA
